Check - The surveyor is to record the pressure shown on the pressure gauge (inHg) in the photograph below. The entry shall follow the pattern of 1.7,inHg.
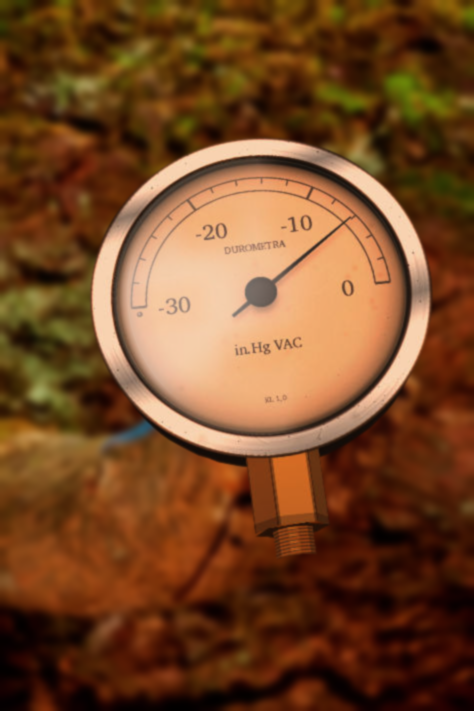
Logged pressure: -6,inHg
